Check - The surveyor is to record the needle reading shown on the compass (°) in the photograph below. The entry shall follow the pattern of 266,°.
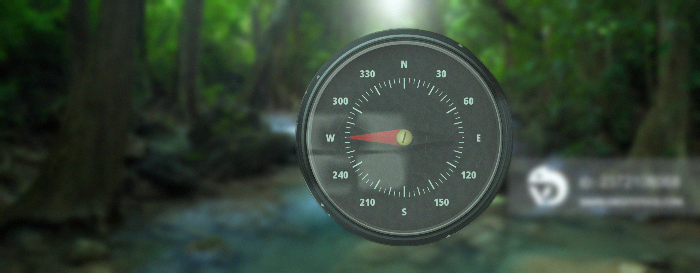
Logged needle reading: 270,°
